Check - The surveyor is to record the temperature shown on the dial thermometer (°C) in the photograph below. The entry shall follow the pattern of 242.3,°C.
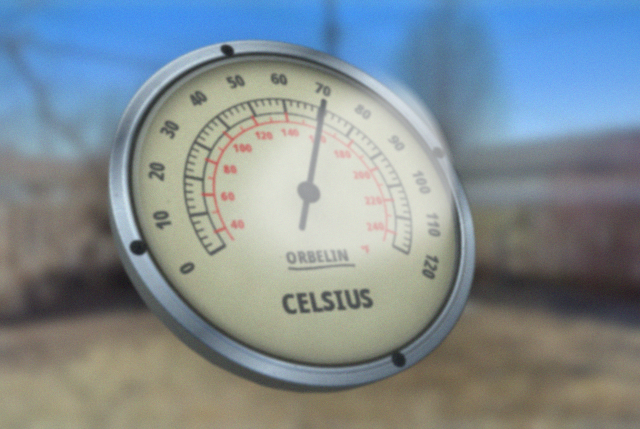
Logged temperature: 70,°C
